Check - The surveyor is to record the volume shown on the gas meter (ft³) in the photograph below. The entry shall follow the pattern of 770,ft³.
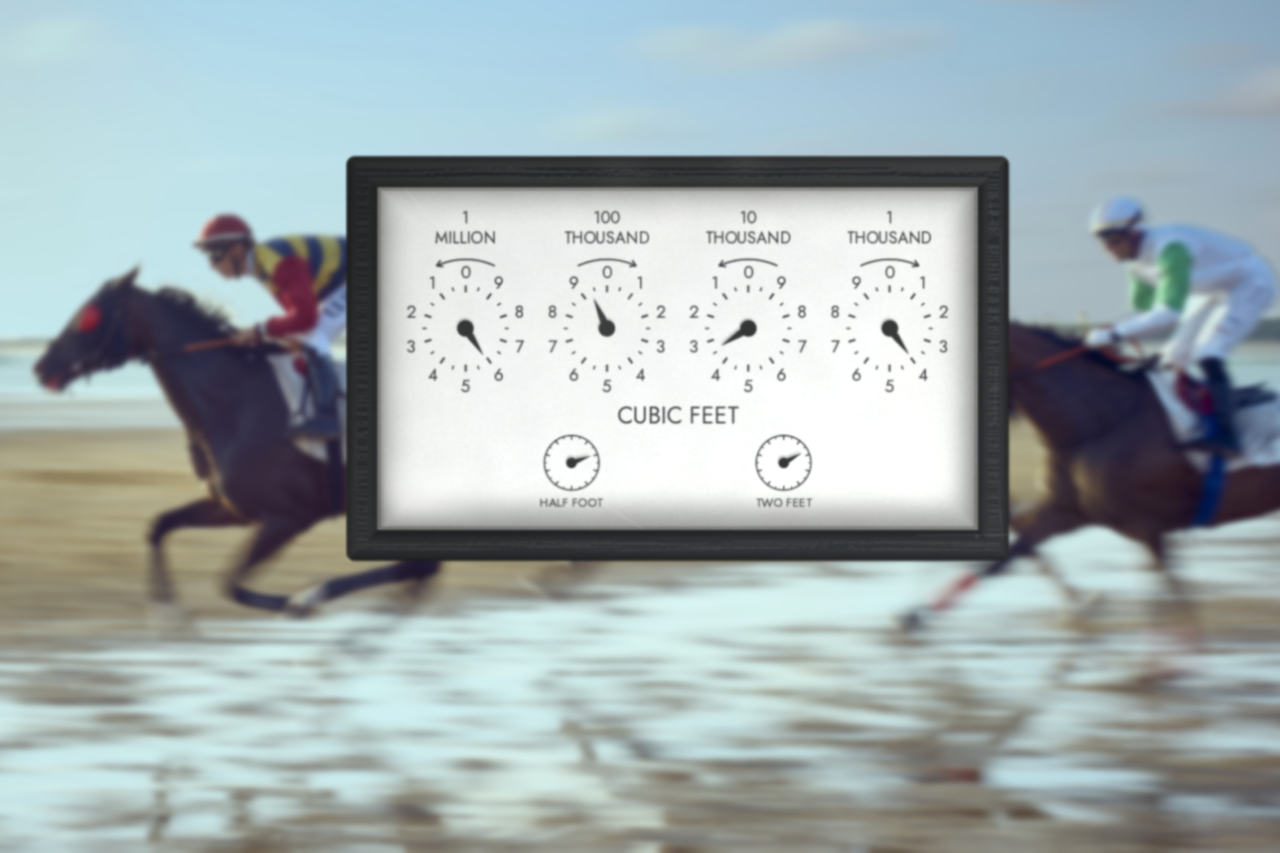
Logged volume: 593400,ft³
